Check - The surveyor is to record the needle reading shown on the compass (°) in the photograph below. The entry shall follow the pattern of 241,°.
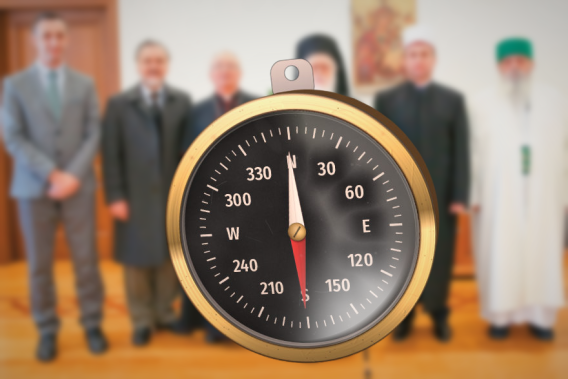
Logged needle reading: 180,°
